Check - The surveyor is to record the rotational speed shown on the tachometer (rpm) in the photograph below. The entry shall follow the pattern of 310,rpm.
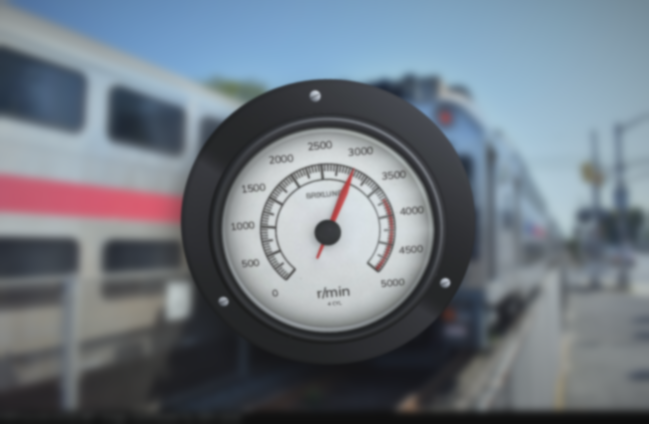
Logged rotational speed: 3000,rpm
